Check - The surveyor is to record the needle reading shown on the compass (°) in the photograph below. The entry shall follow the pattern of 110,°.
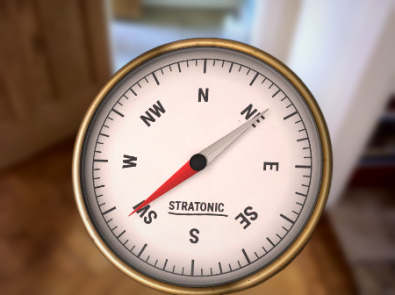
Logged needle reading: 230,°
